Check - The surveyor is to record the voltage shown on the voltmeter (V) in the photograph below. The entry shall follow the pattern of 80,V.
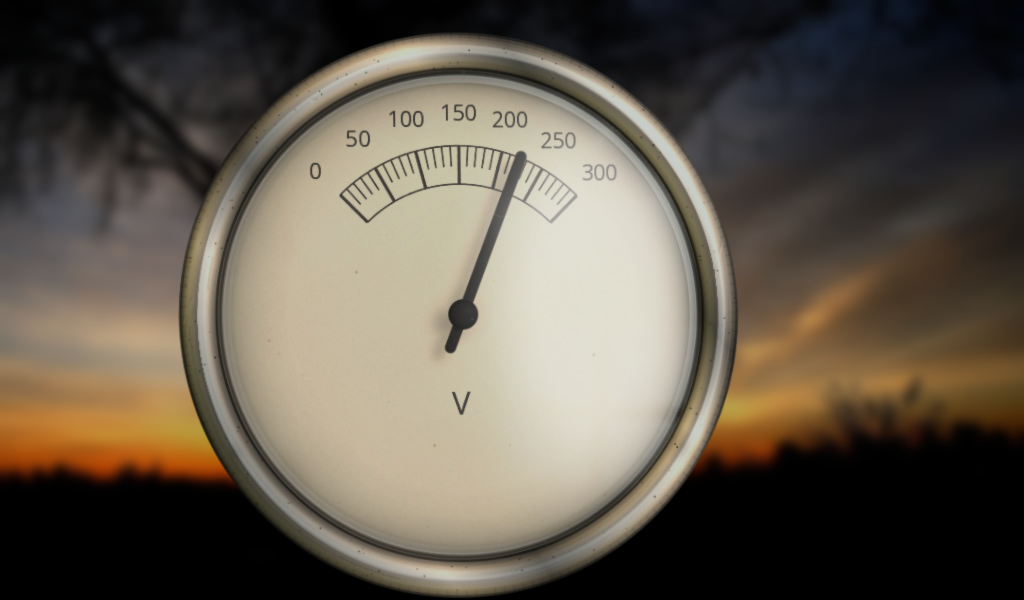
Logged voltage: 220,V
